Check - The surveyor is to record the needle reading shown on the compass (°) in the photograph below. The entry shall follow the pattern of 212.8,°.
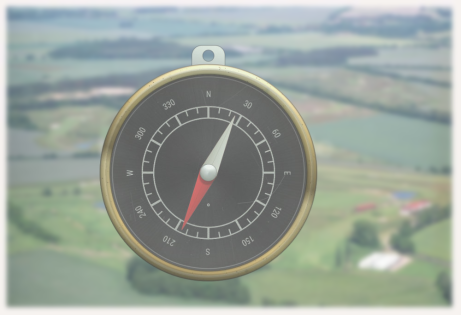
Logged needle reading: 205,°
